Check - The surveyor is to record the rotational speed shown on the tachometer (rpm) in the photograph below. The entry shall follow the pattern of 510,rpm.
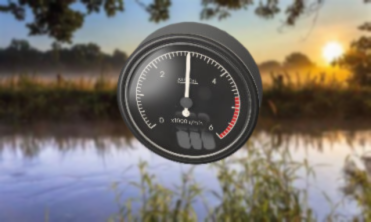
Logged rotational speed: 3000,rpm
